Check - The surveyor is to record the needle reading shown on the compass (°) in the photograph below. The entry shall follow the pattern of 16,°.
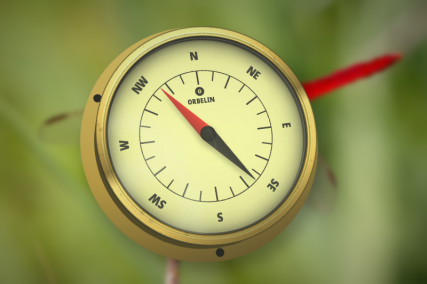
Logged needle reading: 322.5,°
